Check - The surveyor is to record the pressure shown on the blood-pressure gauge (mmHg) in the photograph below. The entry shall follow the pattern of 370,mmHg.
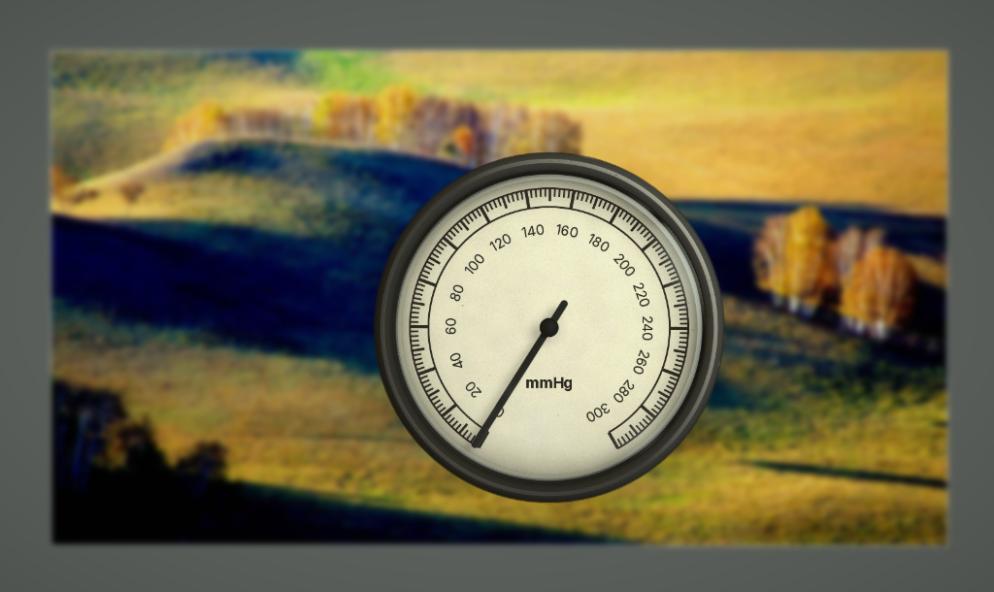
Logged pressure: 2,mmHg
